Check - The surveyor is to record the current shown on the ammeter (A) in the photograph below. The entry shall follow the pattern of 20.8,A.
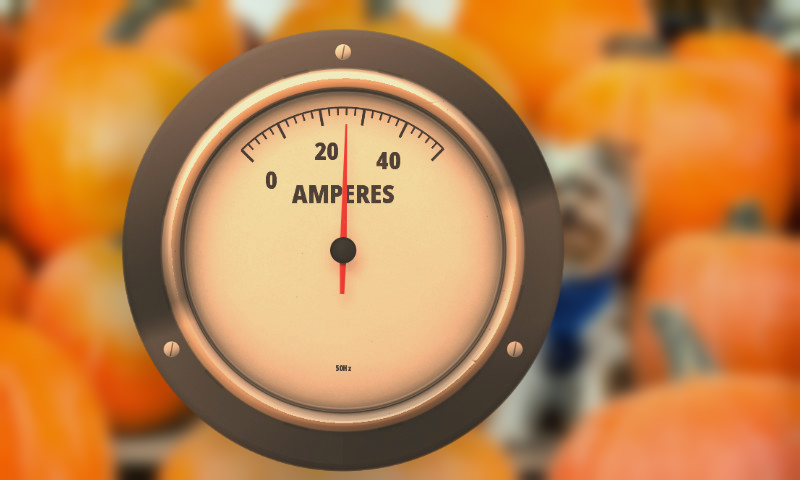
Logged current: 26,A
